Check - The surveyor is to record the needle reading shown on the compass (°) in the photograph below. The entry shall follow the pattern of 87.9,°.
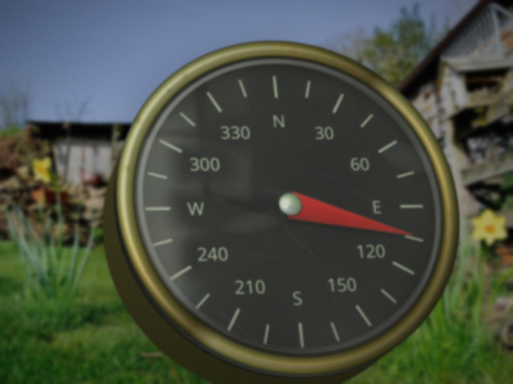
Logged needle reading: 105,°
